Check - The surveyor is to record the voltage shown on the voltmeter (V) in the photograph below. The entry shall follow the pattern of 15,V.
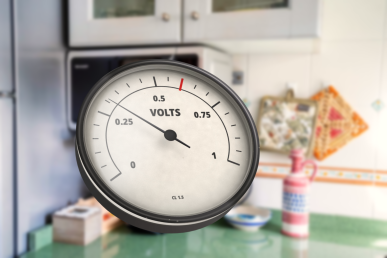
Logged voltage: 0.3,V
